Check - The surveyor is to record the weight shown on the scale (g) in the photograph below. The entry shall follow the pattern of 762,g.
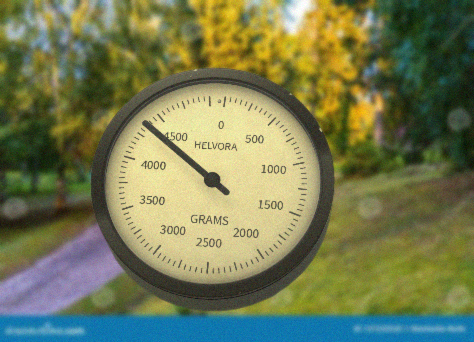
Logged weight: 4350,g
